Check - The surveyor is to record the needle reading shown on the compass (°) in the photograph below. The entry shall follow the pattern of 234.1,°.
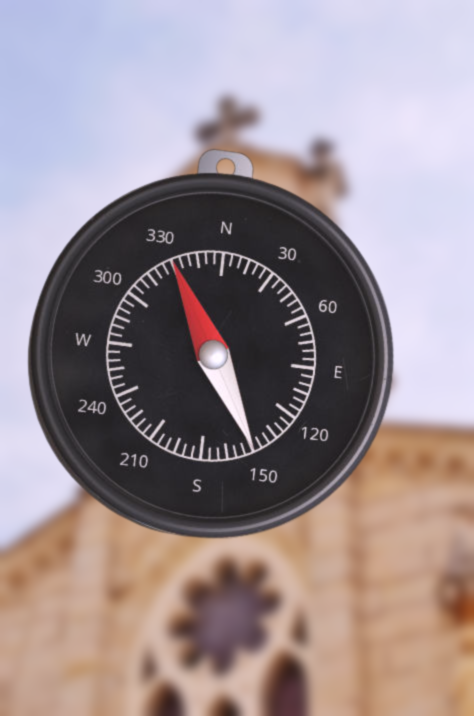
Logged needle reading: 330,°
